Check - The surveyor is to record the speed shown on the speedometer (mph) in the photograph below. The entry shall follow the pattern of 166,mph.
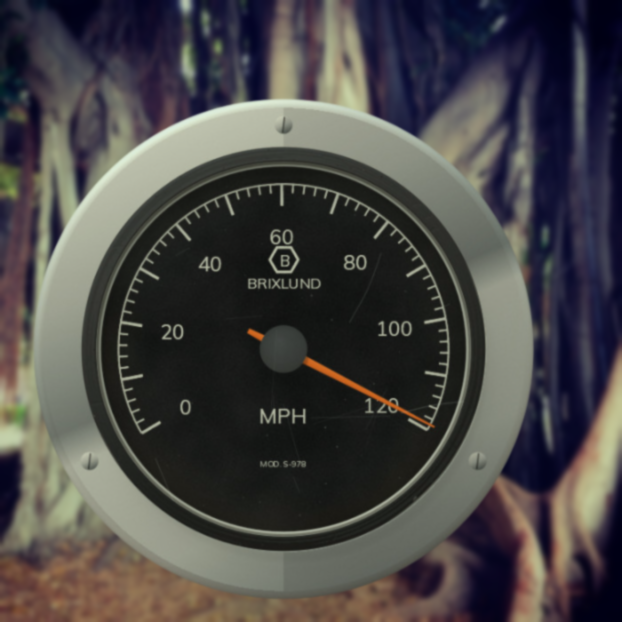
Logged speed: 119,mph
